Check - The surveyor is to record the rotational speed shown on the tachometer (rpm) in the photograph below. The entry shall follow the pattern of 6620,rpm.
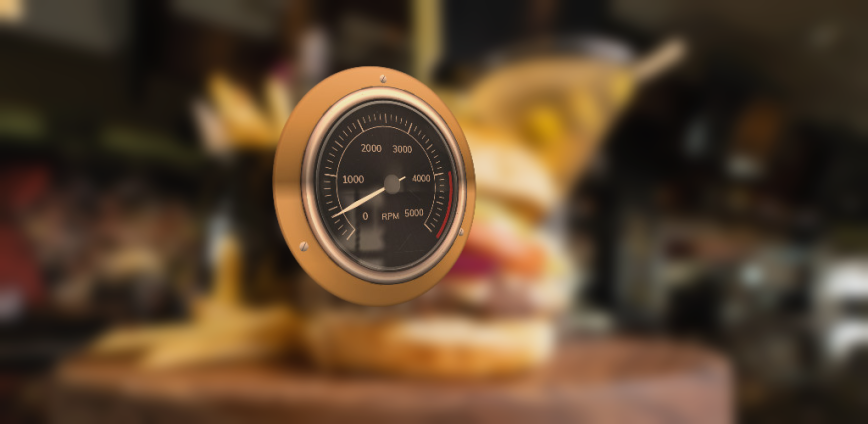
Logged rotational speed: 400,rpm
